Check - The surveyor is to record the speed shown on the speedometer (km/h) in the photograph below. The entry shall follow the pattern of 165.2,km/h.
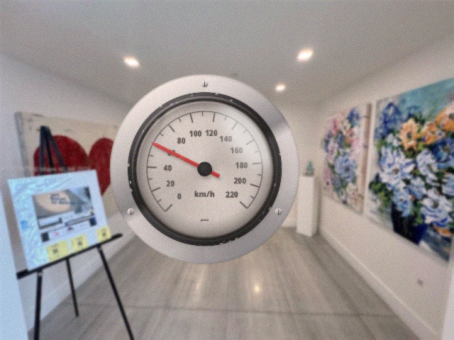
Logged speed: 60,km/h
